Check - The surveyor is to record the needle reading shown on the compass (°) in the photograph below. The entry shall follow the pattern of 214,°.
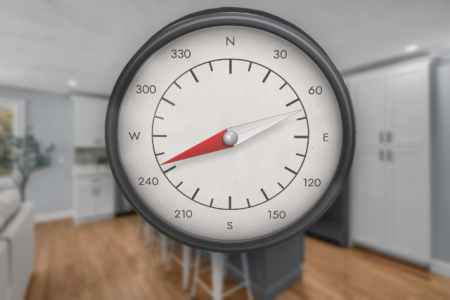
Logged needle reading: 247.5,°
